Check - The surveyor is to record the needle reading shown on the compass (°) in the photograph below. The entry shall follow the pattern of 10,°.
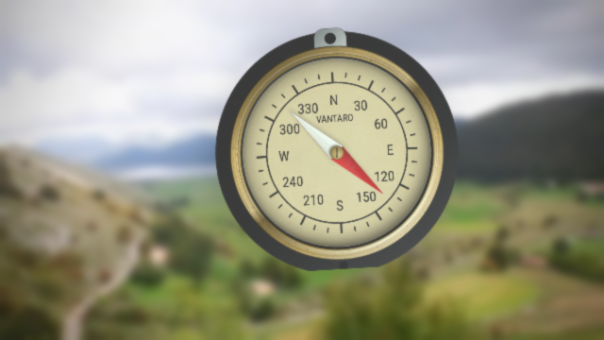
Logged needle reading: 135,°
